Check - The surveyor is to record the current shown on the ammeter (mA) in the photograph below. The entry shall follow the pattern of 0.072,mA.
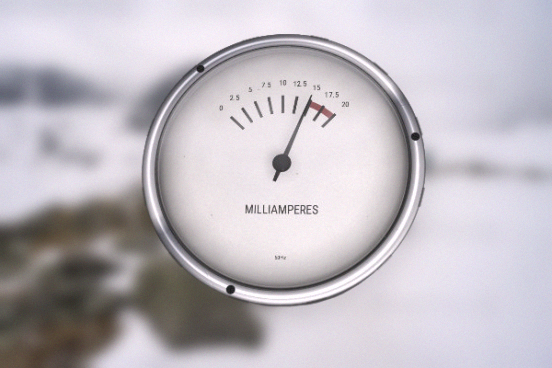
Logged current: 15,mA
